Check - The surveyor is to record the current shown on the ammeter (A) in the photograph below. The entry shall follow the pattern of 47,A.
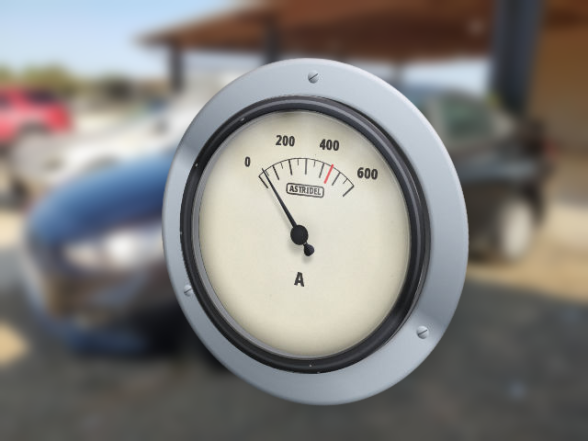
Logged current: 50,A
